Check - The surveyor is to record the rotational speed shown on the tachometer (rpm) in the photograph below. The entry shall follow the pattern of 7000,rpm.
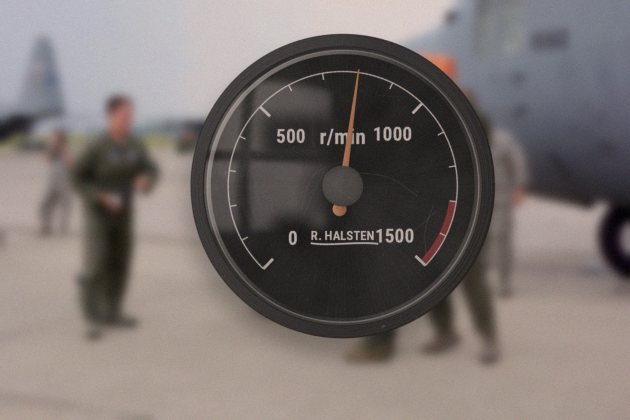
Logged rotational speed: 800,rpm
